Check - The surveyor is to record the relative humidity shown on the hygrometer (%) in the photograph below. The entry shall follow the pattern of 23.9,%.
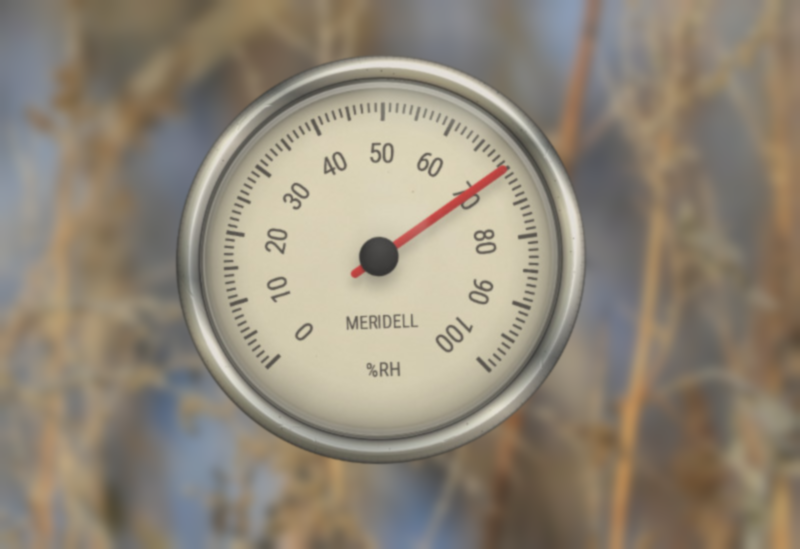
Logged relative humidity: 70,%
